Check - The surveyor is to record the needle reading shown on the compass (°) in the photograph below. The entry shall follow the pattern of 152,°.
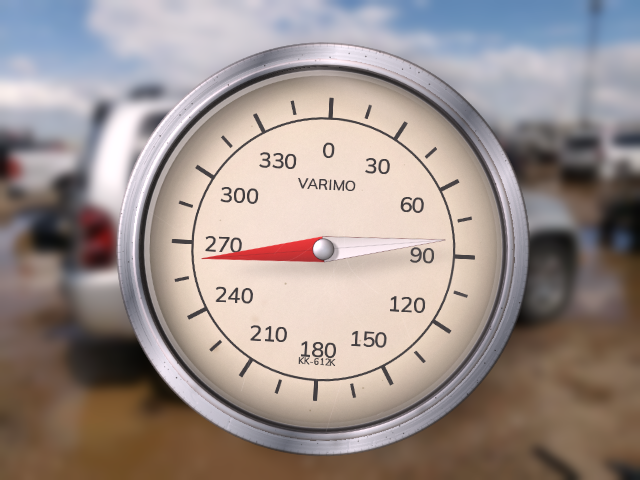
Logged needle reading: 262.5,°
